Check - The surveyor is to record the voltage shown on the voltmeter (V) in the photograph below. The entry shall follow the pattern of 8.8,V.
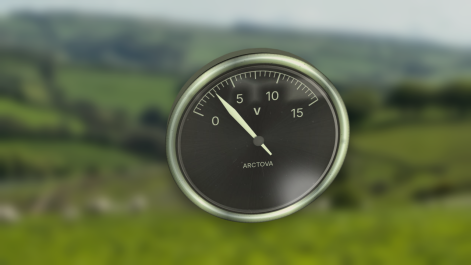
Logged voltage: 3,V
